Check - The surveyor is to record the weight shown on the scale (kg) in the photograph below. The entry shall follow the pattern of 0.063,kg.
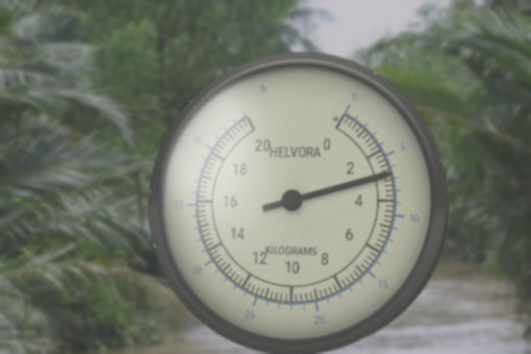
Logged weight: 3,kg
